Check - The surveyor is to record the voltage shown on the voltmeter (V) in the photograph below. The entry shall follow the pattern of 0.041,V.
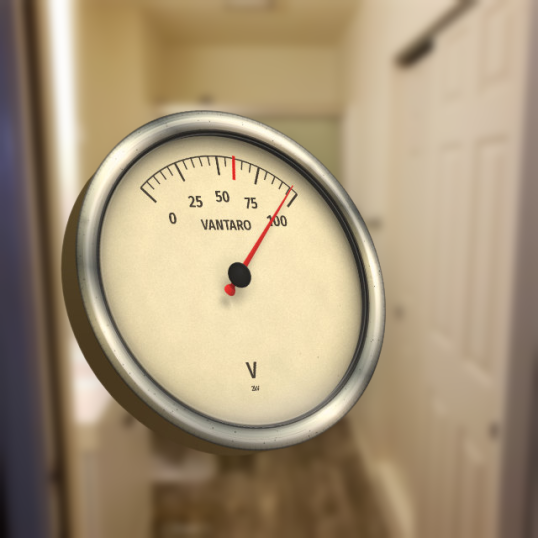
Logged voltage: 95,V
